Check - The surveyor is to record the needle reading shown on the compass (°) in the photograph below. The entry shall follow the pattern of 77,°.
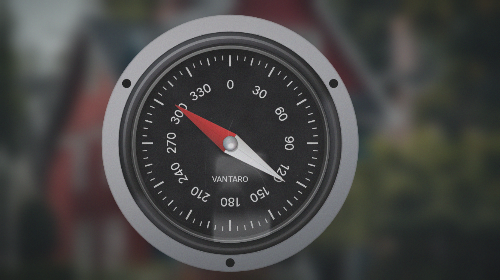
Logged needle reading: 305,°
